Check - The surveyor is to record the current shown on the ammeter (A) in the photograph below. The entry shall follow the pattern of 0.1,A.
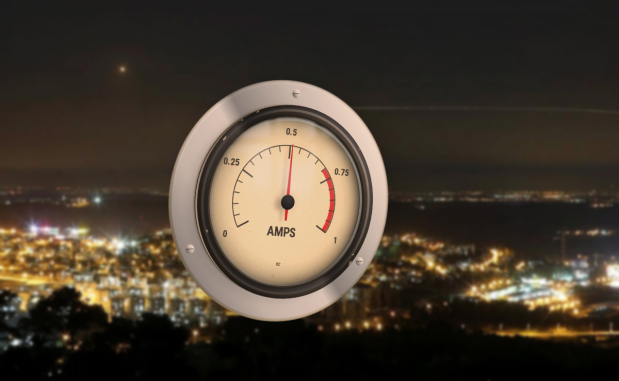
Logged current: 0.5,A
